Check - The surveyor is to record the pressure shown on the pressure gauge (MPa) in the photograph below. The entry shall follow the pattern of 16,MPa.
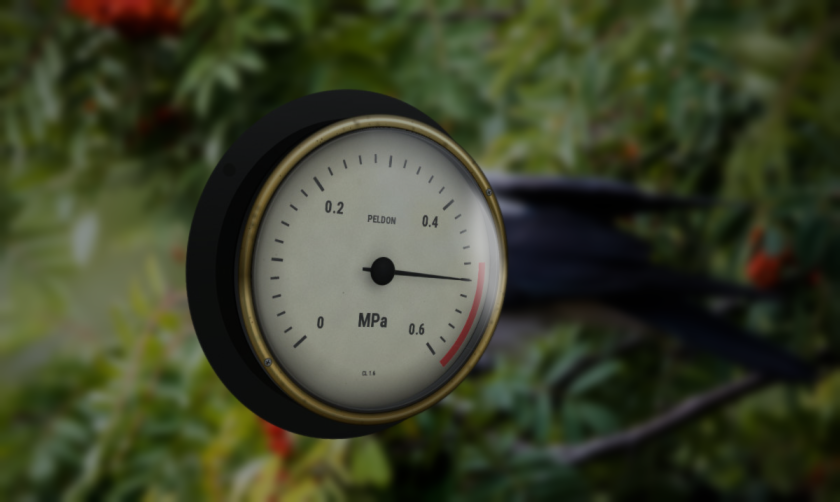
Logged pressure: 0.5,MPa
